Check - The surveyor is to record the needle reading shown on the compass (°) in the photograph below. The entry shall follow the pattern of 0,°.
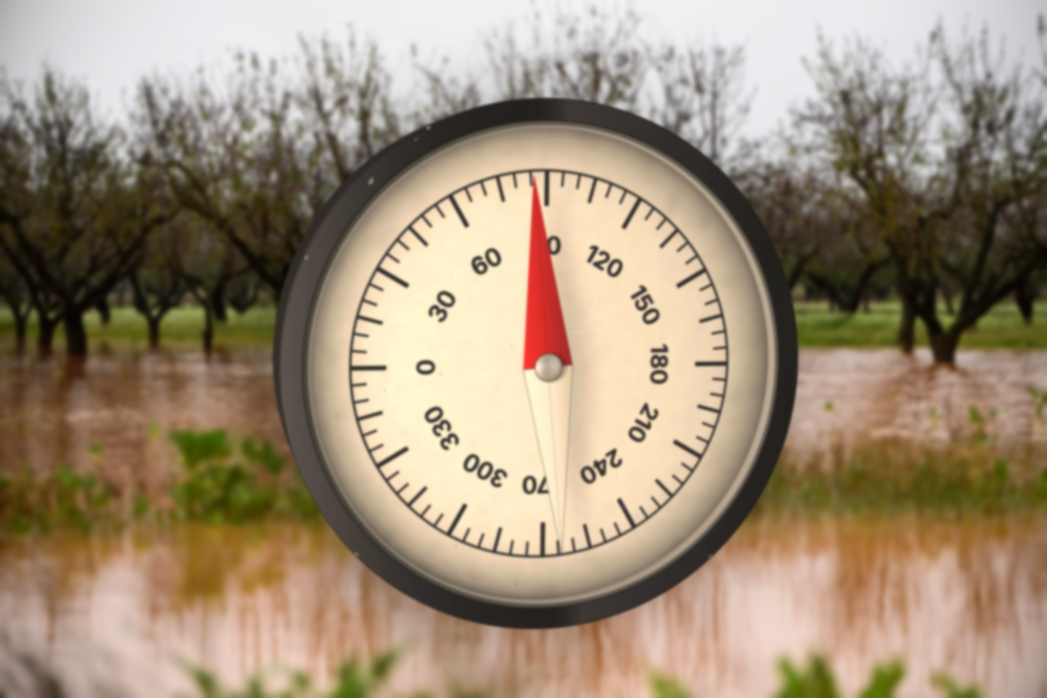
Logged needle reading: 85,°
